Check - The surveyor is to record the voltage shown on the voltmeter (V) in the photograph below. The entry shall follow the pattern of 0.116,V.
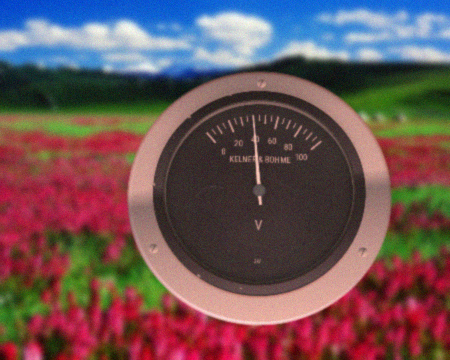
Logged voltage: 40,V
